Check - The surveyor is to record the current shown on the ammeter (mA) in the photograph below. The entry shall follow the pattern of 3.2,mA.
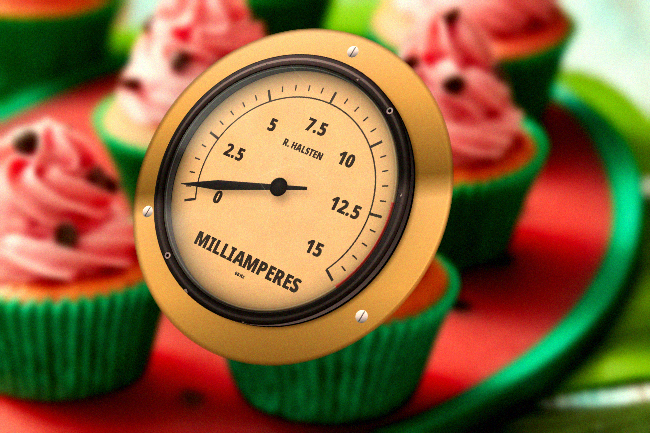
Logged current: 0.5,mA
